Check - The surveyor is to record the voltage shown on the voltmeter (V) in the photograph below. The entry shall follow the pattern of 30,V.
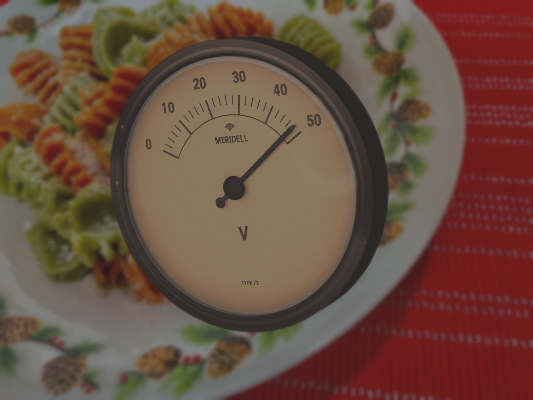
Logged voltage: 48,V
